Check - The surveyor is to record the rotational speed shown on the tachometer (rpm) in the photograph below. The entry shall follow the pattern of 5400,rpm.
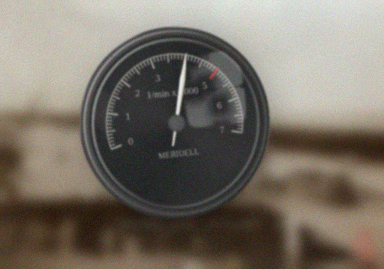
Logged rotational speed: 4000,rpm
